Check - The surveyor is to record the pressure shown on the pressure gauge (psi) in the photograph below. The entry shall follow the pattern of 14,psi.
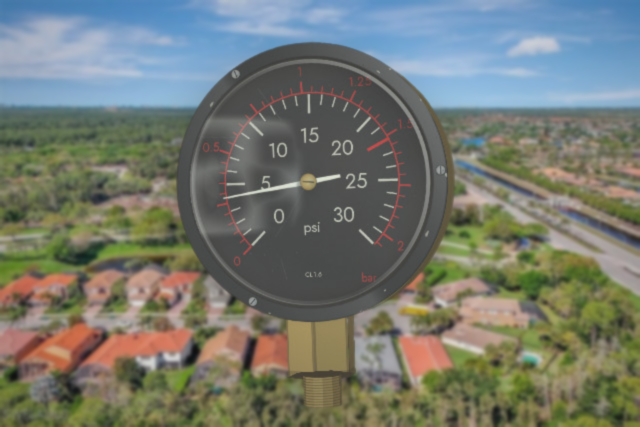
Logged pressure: 4,psi
